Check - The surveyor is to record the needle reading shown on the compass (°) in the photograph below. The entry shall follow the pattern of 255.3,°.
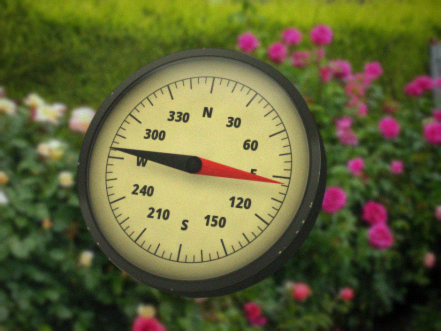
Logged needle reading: 95,°
